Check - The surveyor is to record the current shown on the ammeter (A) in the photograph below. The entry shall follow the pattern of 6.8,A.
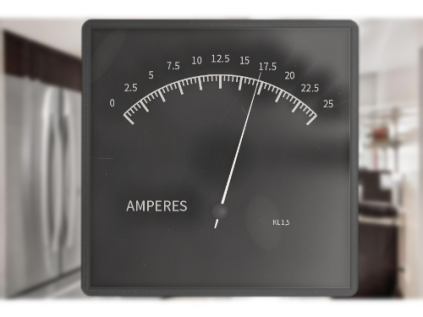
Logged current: 17,A
